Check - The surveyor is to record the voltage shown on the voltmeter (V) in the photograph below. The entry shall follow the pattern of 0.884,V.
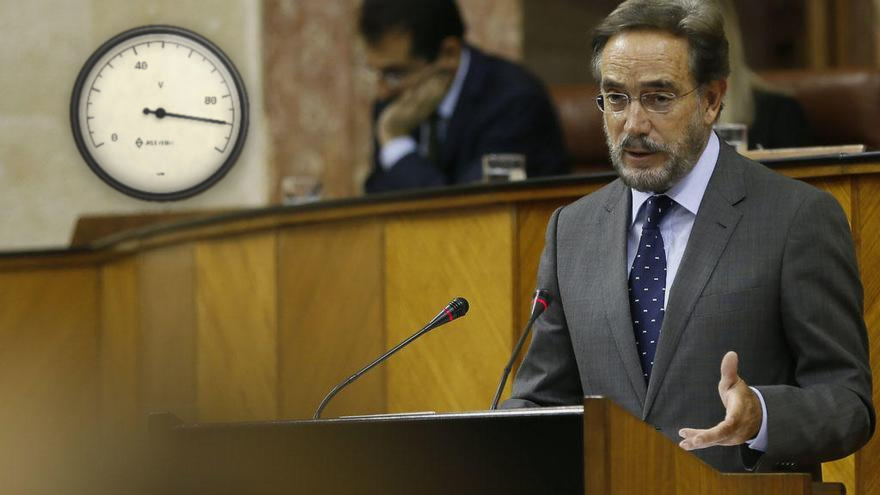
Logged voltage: 90,V
